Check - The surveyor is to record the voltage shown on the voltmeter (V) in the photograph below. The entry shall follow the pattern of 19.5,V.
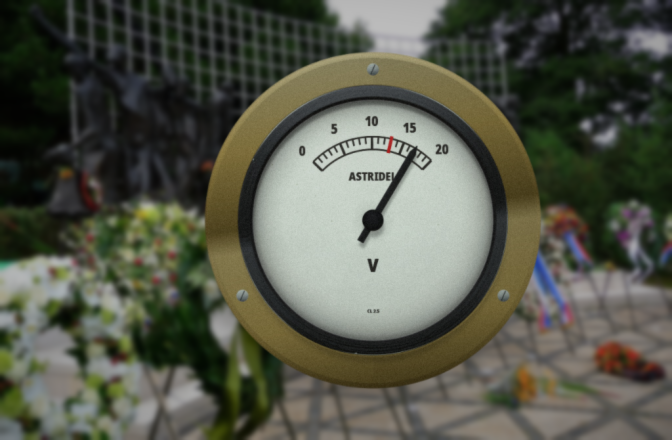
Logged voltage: 17,V
